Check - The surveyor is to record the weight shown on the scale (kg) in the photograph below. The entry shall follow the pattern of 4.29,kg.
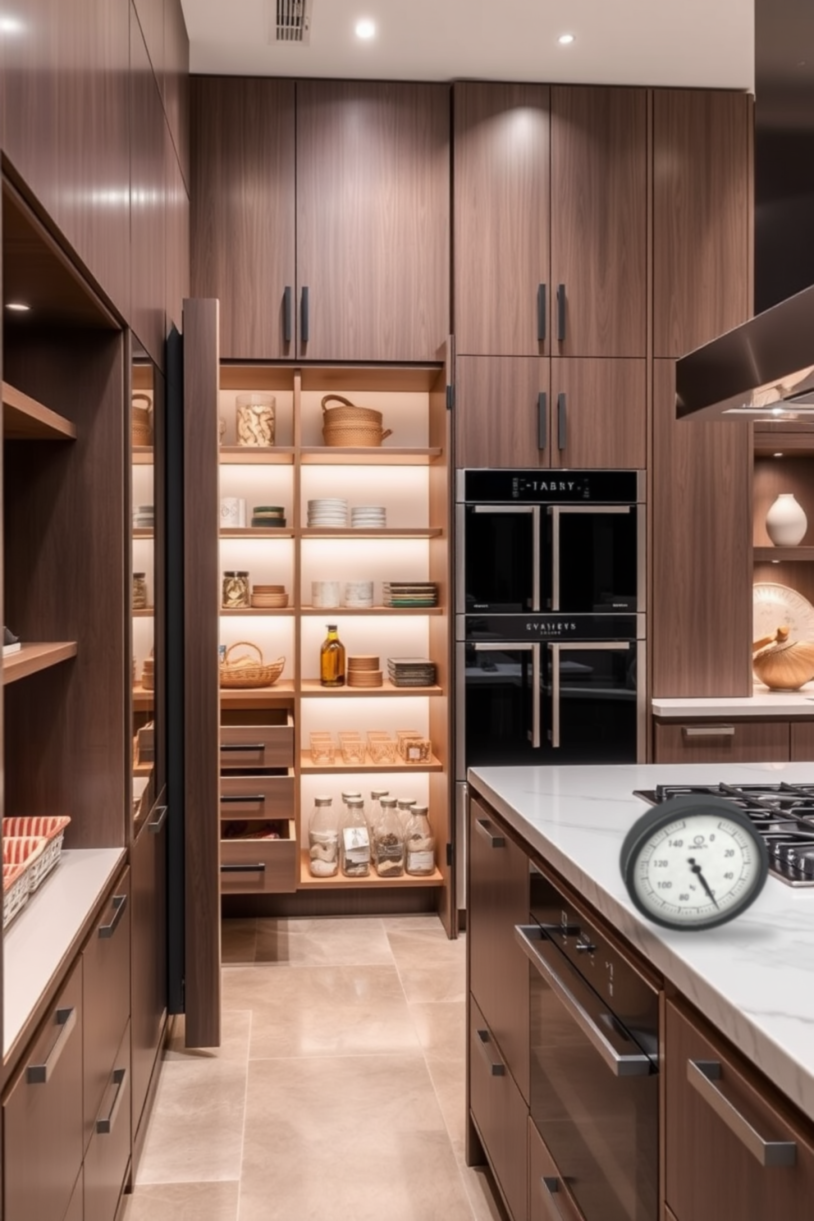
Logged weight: 60,kg
